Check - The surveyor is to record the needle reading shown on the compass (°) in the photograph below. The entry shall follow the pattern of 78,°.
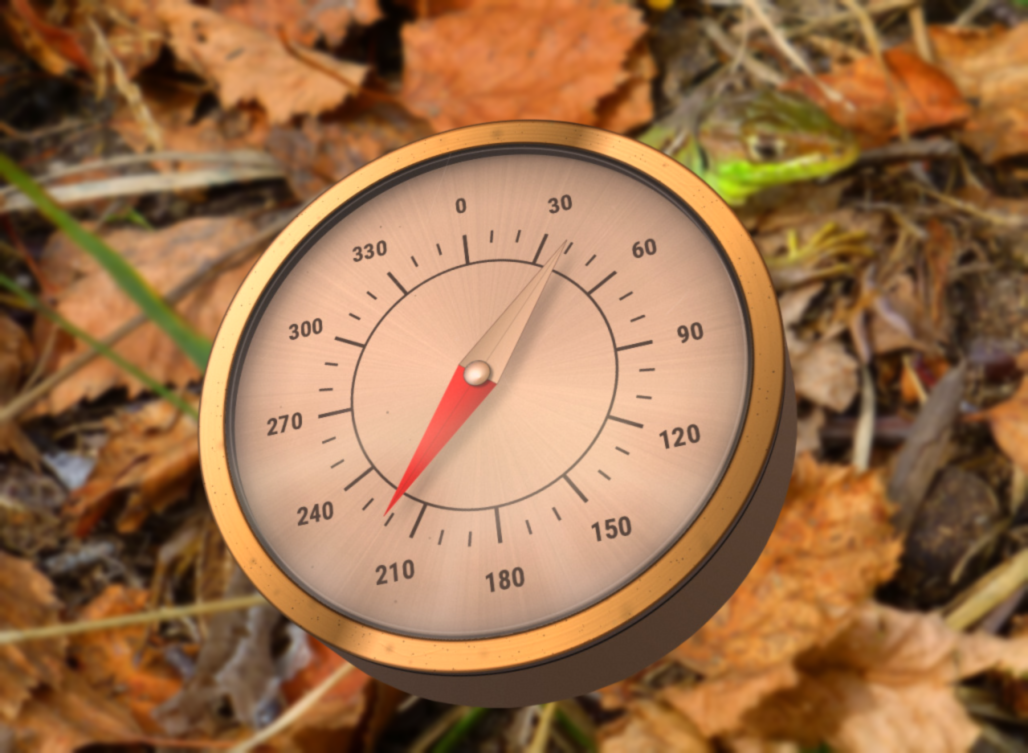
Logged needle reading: 220,°
